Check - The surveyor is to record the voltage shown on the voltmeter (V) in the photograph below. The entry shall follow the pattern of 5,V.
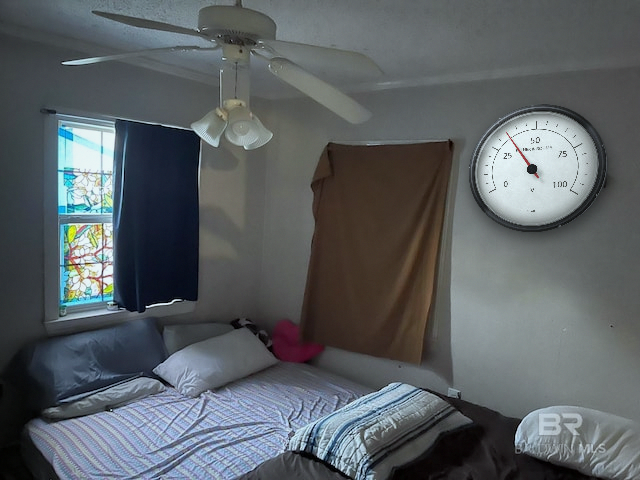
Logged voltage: 35,V
